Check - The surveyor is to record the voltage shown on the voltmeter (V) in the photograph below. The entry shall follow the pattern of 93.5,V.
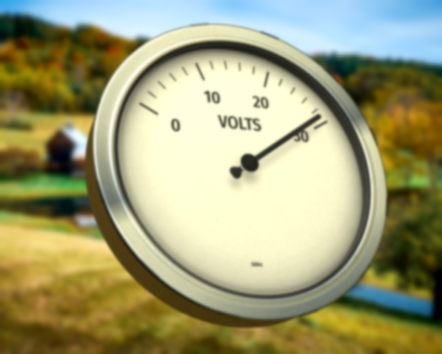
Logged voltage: 29,V
